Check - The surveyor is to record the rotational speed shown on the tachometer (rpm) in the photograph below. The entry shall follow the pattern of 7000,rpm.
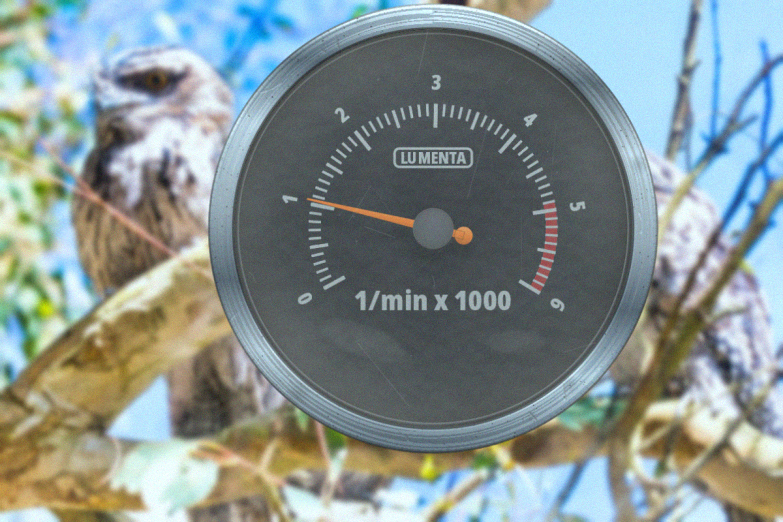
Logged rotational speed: 1050,rpm
